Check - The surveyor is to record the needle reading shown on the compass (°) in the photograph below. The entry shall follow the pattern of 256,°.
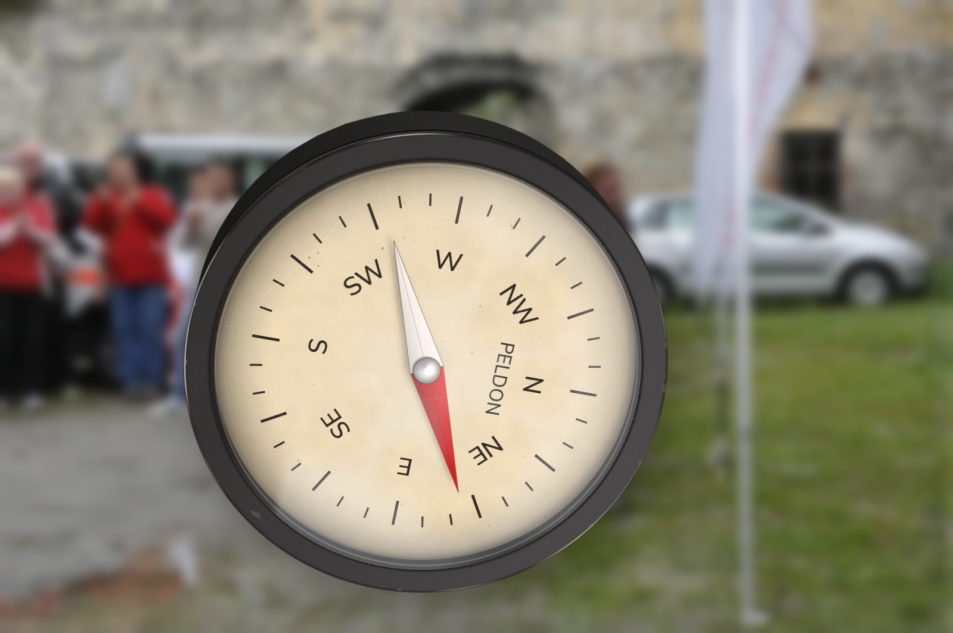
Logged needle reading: 65,°
